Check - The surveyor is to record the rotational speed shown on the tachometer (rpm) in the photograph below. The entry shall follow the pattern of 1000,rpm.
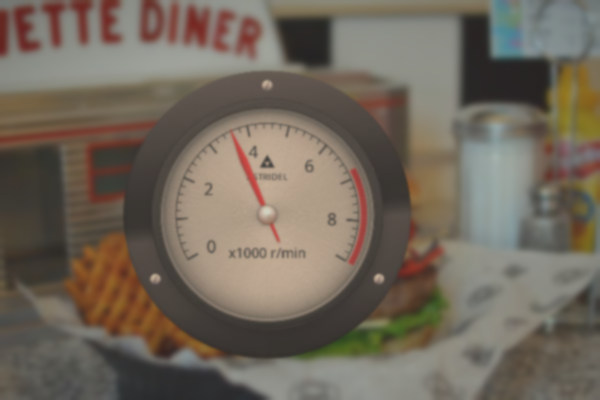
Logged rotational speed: 3600,rpm
